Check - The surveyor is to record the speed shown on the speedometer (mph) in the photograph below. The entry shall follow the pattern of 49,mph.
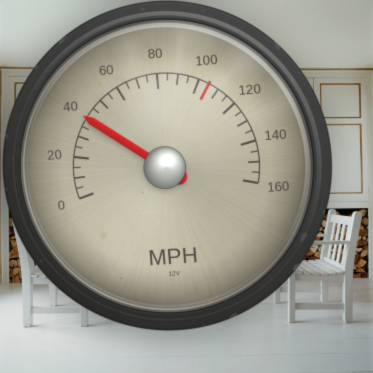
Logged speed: 40,mph
